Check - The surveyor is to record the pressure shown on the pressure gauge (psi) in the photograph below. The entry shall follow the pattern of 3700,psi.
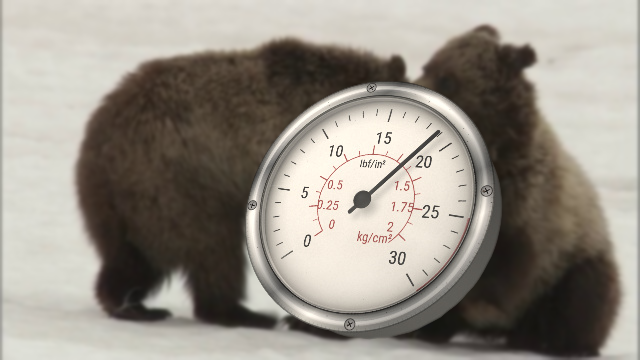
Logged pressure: 19,psi
